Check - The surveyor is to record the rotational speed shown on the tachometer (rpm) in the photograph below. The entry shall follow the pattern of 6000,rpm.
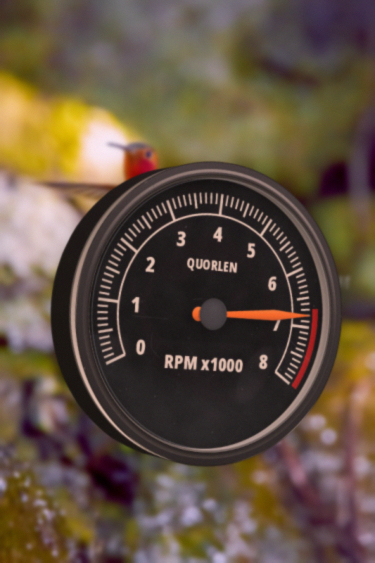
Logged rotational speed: 6800,rpm
